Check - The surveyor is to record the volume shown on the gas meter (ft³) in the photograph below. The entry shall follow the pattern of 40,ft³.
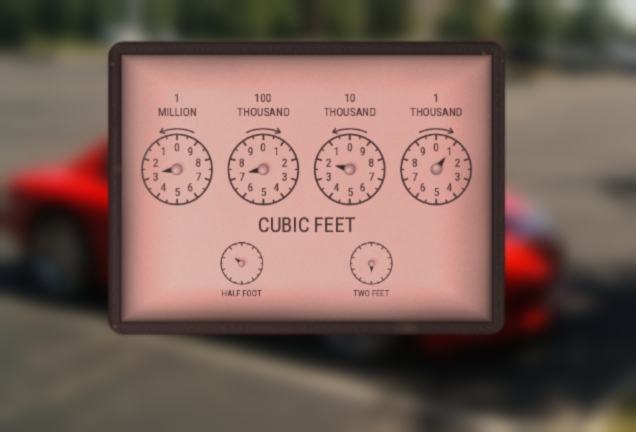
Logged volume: 272100,ft³
